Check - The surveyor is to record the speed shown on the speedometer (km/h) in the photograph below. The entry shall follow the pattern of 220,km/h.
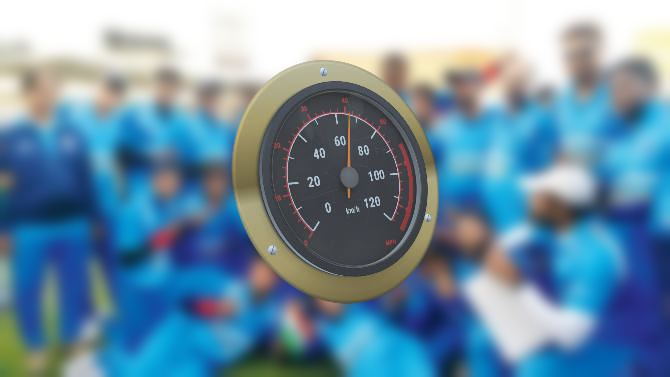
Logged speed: 65,km/h
